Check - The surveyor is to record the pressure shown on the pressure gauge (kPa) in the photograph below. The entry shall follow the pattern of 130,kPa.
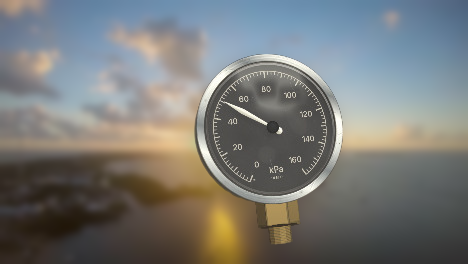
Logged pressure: 50,kPa
